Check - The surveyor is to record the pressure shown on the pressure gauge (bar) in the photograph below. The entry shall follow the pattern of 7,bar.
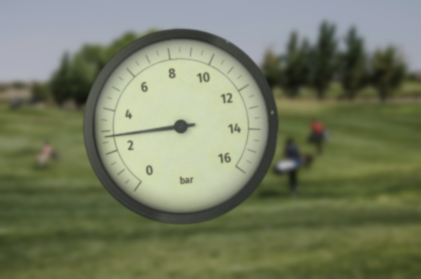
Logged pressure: 2.75,bar
